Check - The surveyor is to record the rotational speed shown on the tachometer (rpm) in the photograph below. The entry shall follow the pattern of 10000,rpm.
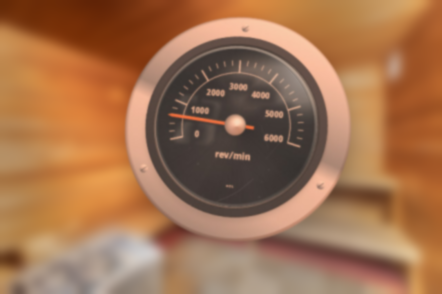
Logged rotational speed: 600,rpm
